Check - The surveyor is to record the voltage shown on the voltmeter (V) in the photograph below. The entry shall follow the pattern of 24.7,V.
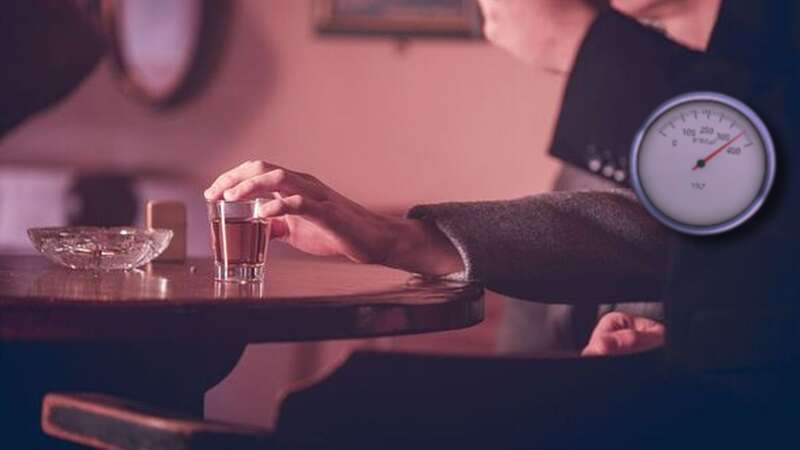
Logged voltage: 350,V
